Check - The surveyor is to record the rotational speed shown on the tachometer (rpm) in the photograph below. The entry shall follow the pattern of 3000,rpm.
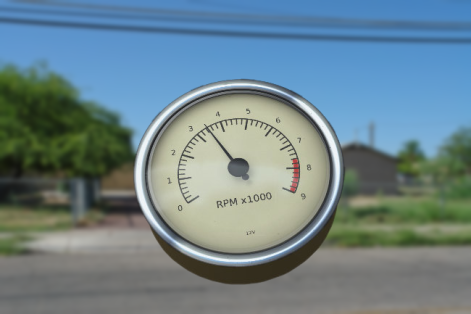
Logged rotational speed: 3400,rpm
